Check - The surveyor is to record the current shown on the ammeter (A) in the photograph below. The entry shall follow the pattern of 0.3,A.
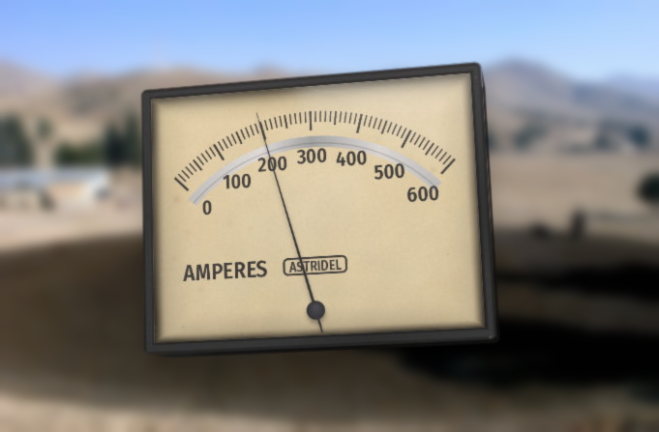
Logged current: 200,A
